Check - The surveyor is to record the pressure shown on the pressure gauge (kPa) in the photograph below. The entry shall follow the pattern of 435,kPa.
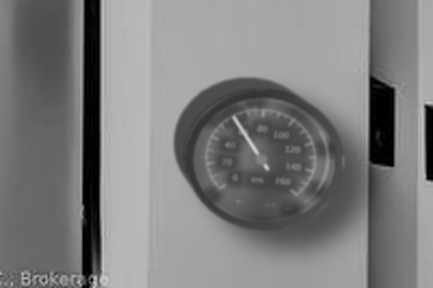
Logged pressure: 60,kPa
